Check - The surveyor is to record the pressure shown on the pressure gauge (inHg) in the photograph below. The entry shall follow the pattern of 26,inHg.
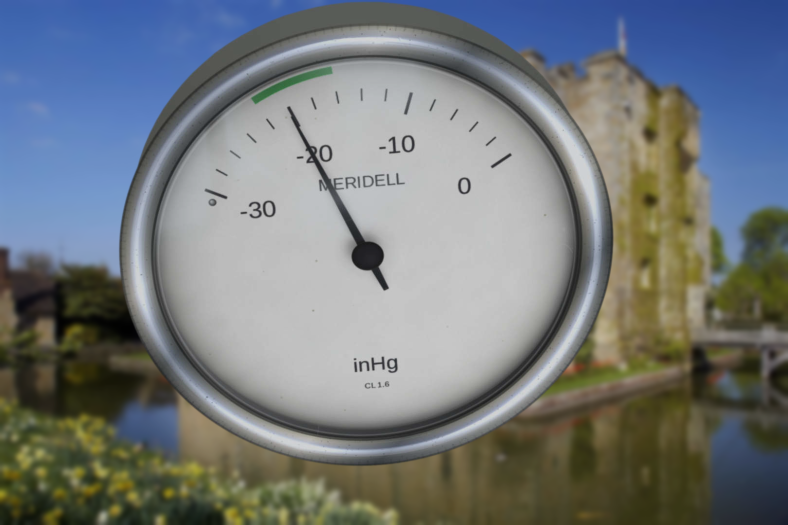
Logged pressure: -20,inHg
